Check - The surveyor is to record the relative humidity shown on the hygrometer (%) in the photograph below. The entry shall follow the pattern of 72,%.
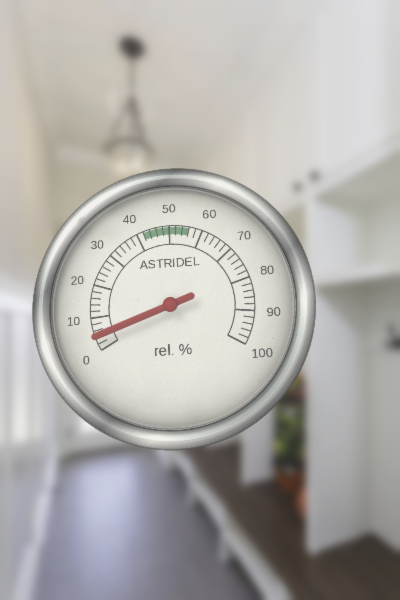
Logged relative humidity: 4,%
